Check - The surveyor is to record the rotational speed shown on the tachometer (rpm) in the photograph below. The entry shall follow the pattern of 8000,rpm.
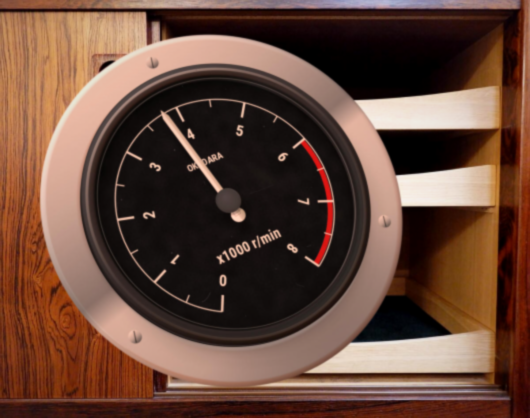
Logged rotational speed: 3750,rpm
